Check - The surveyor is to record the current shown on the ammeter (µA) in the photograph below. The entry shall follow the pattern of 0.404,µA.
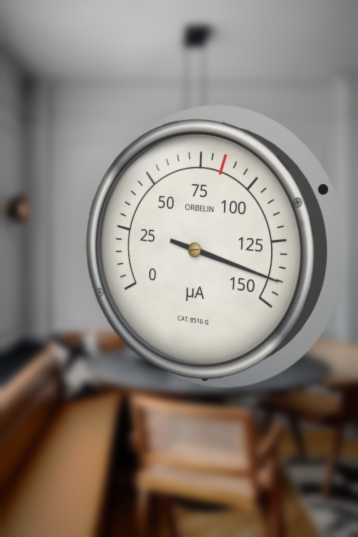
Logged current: 140,µA
